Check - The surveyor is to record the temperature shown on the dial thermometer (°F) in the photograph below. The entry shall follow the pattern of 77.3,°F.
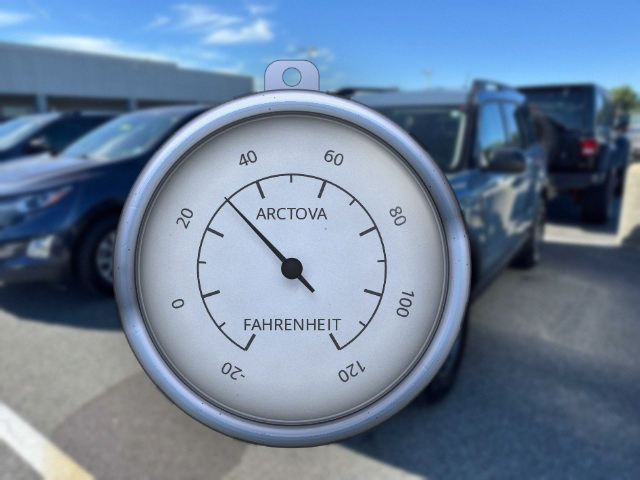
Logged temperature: 30,°F
